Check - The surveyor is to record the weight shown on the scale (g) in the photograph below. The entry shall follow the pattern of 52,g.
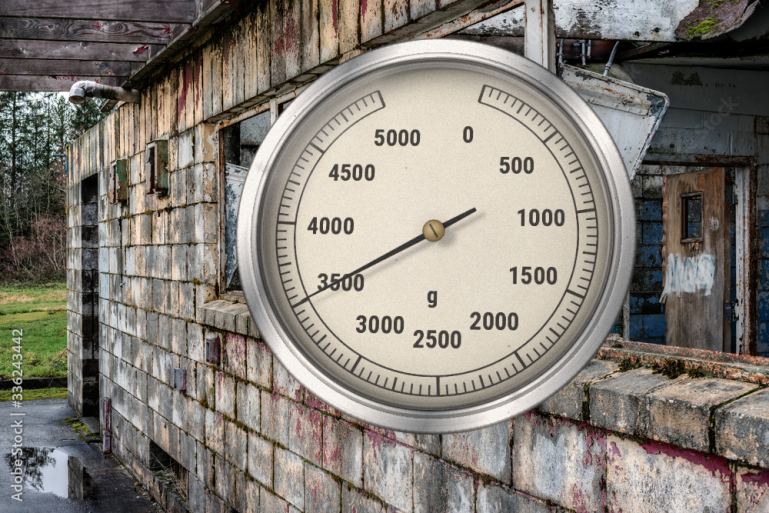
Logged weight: 3500,g
